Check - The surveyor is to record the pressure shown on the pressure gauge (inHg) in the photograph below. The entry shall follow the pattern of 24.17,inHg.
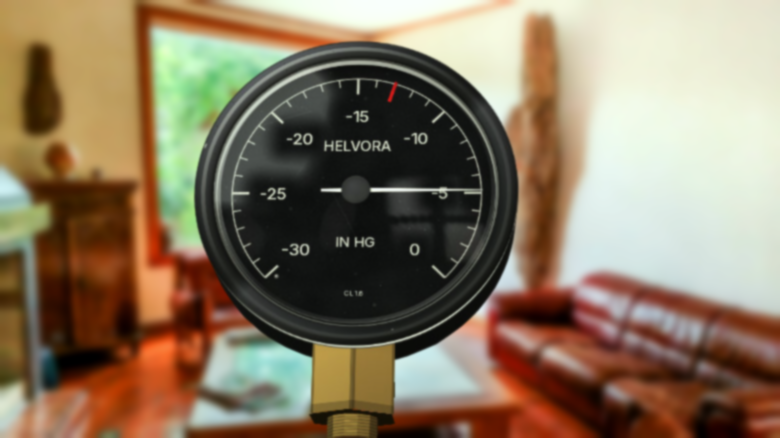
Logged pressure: -5,inHg
